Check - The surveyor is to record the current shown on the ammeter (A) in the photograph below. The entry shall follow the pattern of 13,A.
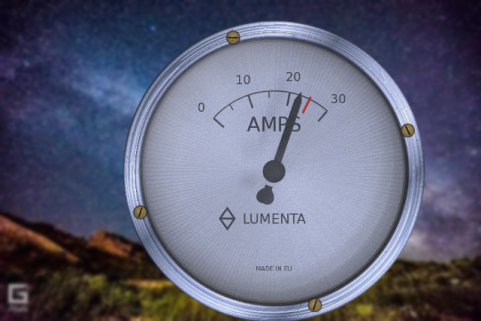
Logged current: 22.5,A
